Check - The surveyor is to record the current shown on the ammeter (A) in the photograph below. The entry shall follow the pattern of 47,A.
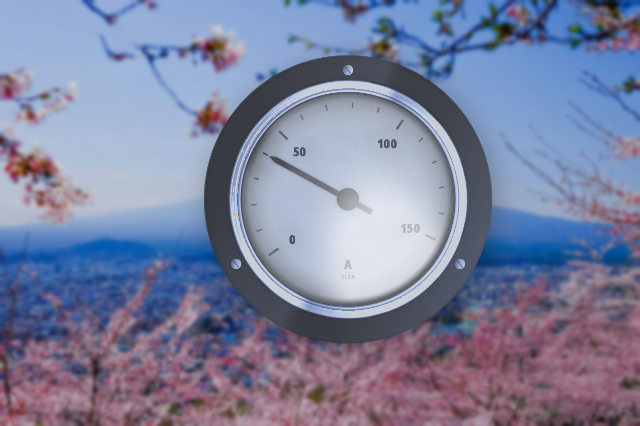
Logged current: 40,A
